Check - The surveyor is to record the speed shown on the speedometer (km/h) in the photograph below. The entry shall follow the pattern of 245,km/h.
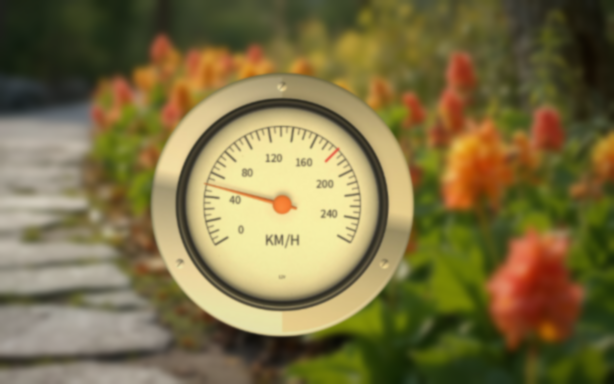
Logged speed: 50,km/h
